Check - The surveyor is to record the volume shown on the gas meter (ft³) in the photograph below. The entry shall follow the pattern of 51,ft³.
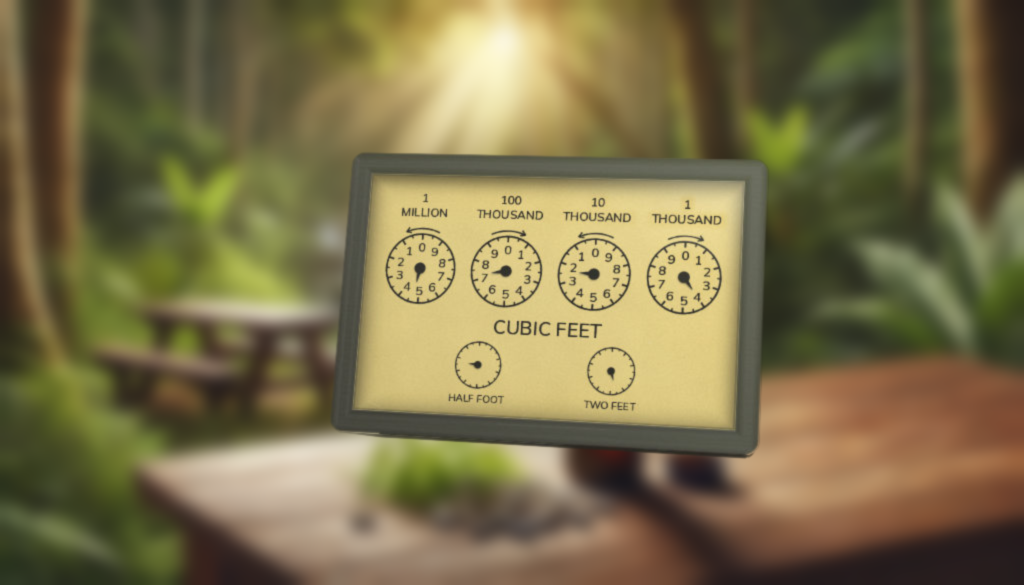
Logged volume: 472400,ft³
